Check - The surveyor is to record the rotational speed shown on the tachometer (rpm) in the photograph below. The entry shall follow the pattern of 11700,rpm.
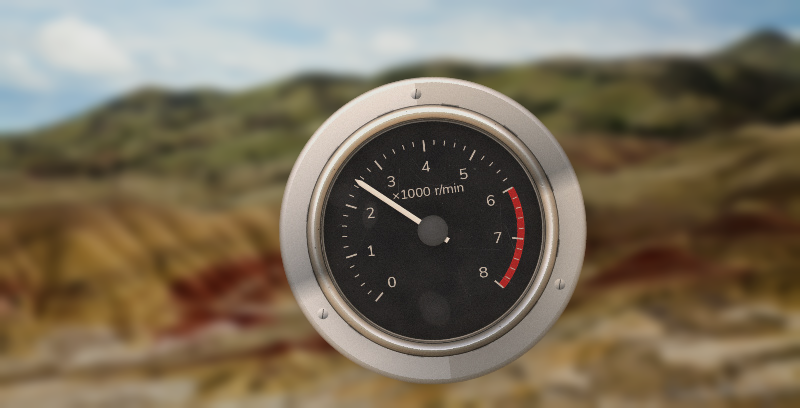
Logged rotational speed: 2500,rpm
